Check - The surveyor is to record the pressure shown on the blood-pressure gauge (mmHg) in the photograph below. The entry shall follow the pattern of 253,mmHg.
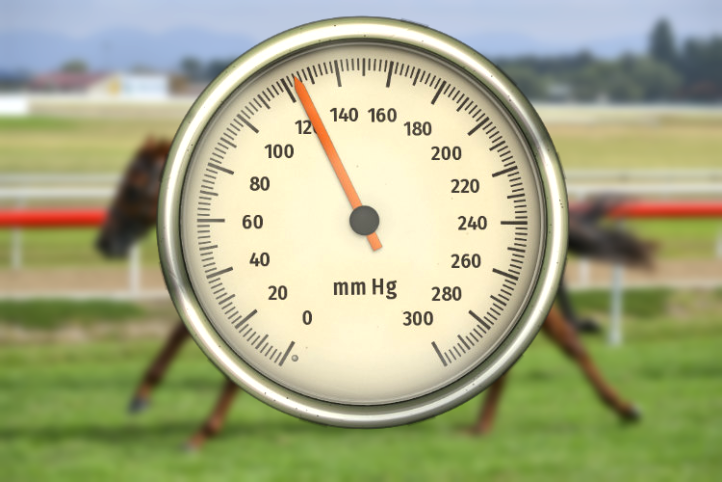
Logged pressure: 124,mmHg
